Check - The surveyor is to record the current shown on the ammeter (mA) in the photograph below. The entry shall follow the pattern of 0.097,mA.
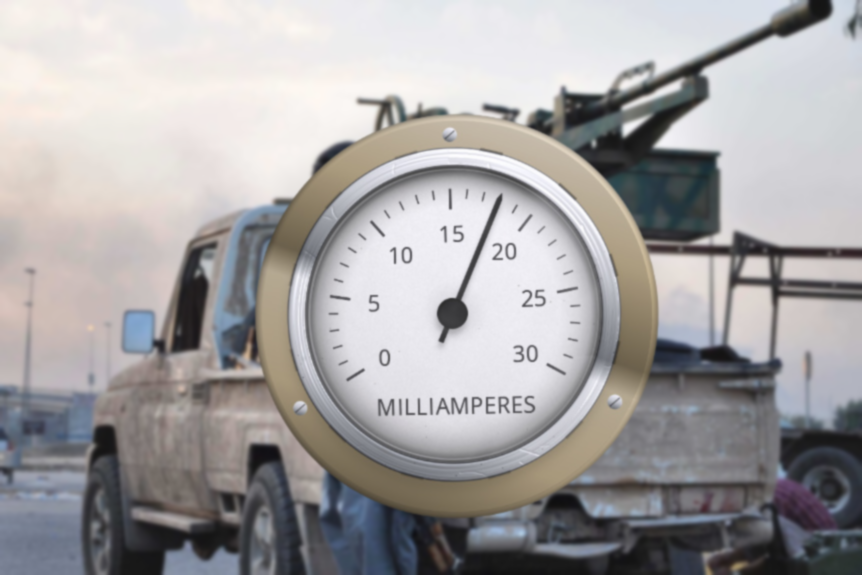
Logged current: 18,mA
